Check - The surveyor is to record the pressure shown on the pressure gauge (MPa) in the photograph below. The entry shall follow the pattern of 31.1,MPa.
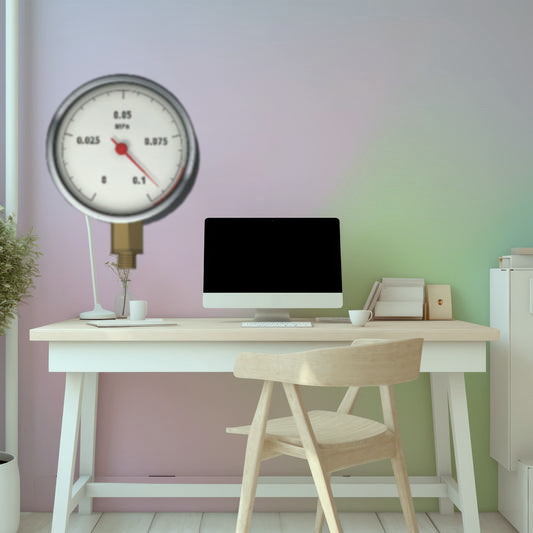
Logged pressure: 0.095,MPa
